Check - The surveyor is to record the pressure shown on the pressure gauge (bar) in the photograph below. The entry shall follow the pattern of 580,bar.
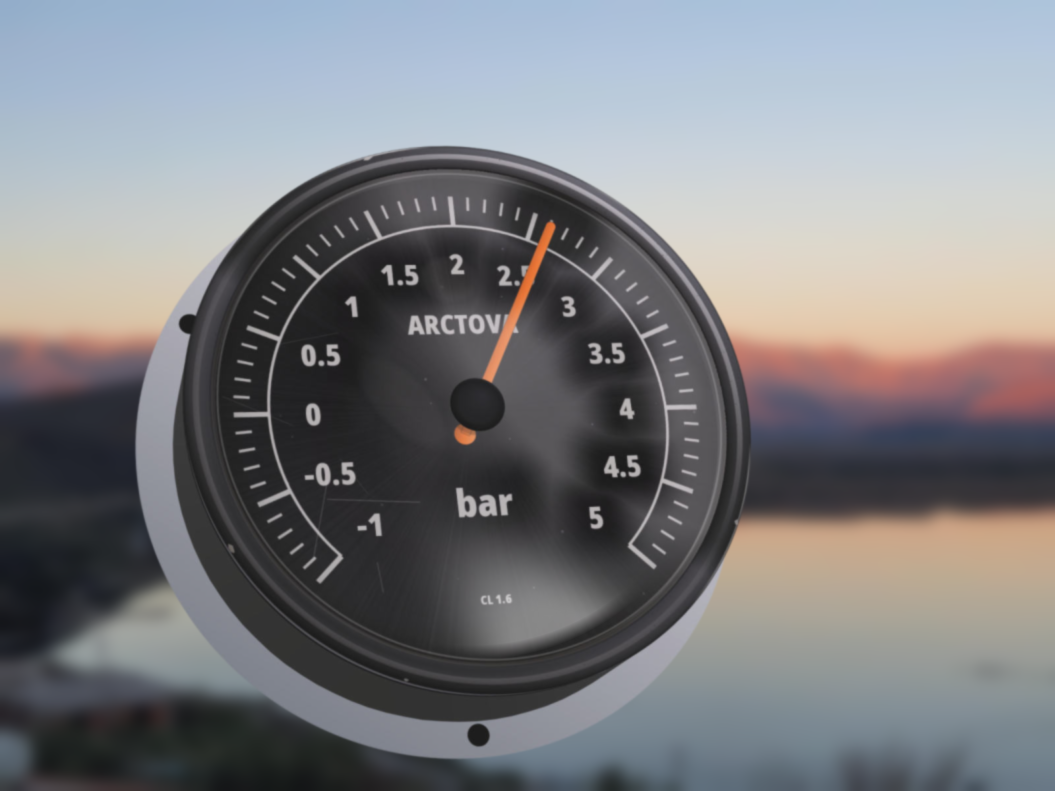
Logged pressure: 2.6,bar
